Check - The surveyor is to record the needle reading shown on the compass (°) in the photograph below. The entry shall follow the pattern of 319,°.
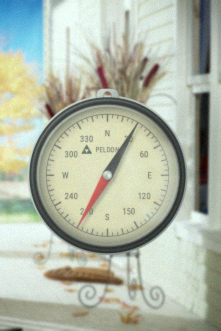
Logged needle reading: 210,°
